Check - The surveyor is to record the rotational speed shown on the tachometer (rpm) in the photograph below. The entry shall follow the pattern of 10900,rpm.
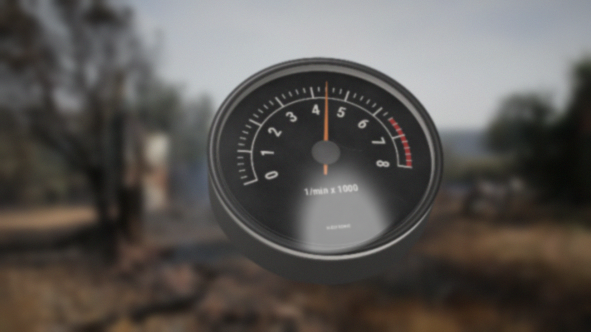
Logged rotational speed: 4400,rpm
